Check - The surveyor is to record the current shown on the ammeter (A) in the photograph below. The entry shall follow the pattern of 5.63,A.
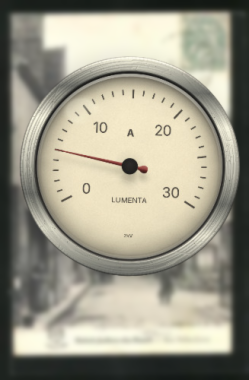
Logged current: 5,A
